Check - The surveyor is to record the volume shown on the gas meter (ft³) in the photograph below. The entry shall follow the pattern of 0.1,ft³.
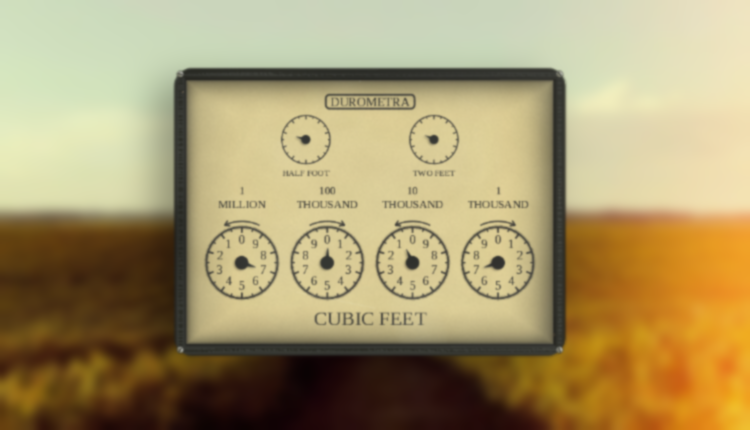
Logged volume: 700700,ft³
